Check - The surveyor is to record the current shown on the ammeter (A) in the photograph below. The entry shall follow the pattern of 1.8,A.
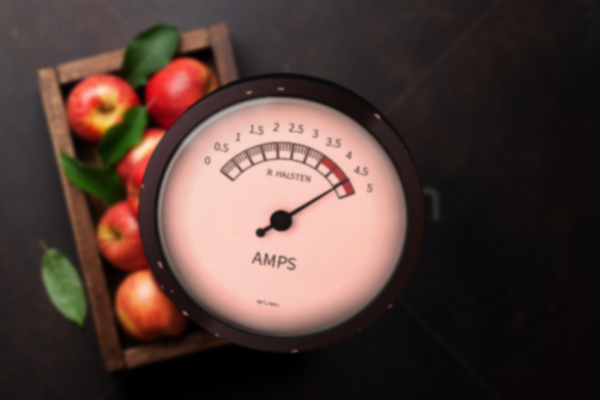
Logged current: 4.5,A
